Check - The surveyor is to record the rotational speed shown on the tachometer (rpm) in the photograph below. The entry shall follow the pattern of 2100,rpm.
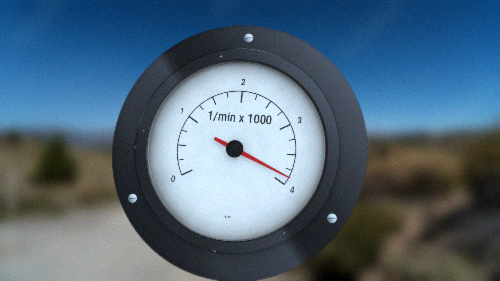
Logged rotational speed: 3875,rpm
